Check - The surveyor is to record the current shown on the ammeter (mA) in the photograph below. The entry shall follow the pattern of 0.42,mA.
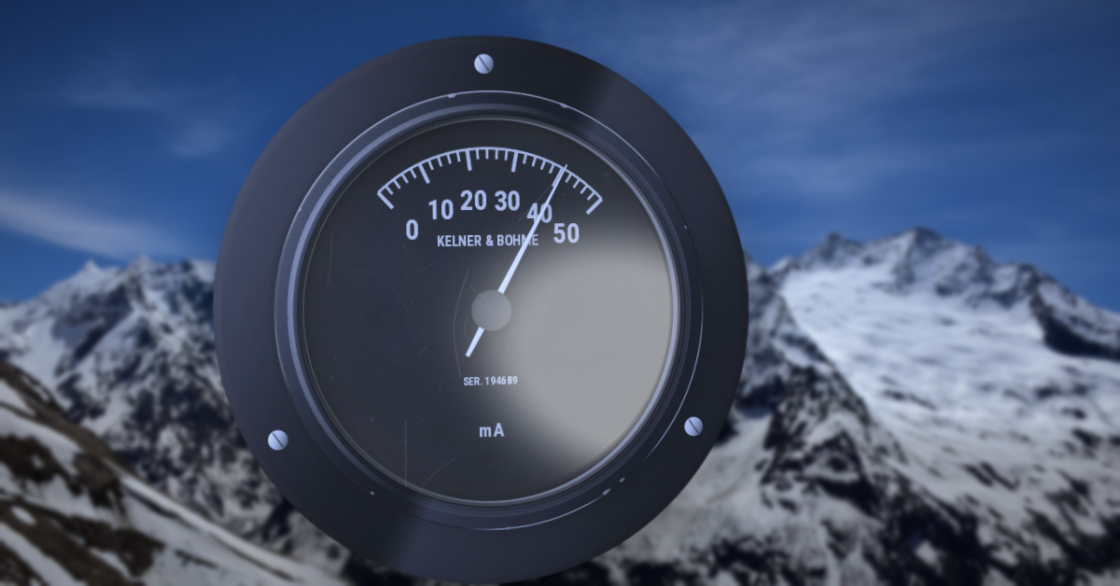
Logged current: 40,mA
